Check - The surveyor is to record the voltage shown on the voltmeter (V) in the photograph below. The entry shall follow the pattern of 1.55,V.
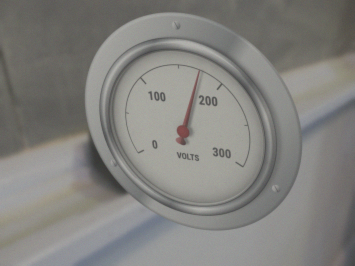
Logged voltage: 175,V
